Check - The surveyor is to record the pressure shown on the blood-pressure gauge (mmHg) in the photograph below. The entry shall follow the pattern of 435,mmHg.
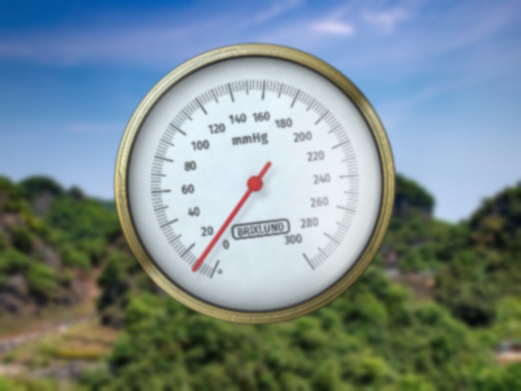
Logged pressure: 10,mmHg
